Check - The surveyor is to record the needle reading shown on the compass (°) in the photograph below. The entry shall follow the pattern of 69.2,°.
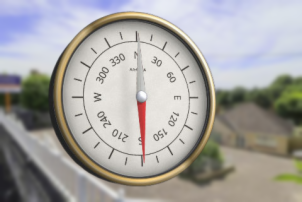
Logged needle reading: 180,°
